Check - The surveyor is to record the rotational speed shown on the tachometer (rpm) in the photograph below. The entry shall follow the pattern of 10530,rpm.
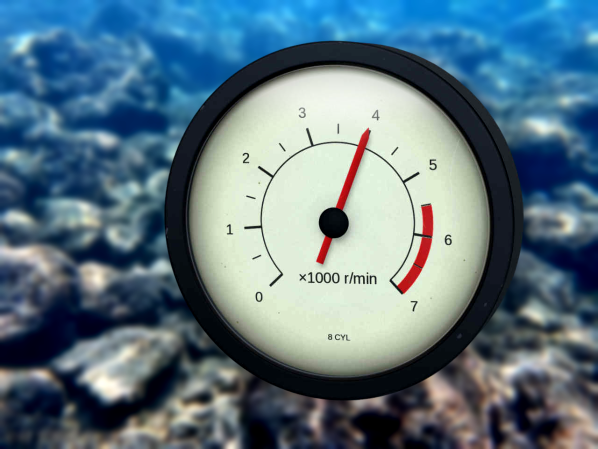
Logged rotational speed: 4000,rpm
